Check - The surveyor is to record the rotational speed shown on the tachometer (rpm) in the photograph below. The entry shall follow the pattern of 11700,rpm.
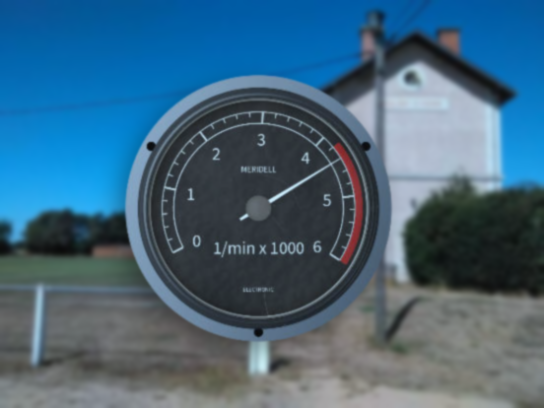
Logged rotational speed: 4400,rpm
